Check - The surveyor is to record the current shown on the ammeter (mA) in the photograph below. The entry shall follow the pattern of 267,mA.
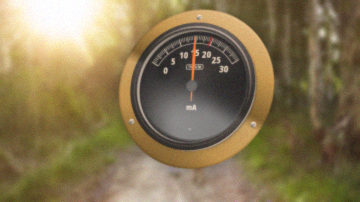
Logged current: 15,mA
